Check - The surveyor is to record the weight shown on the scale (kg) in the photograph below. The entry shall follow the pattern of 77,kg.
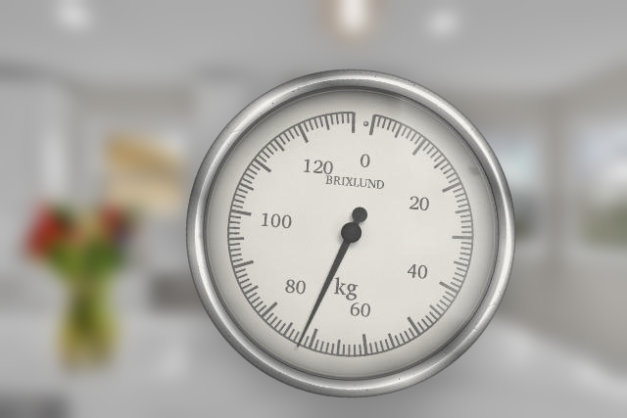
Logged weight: 72,kg
